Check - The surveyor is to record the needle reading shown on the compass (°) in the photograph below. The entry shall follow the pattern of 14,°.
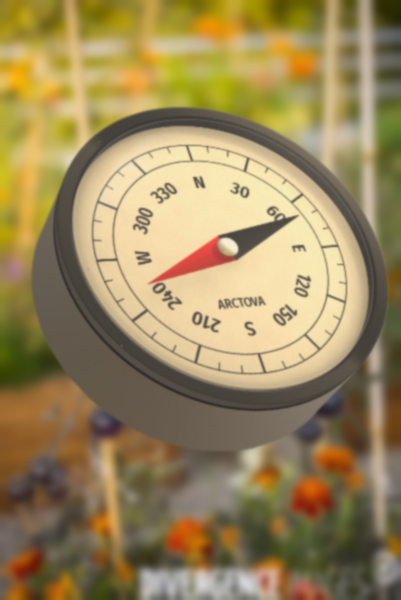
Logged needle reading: 250,°
